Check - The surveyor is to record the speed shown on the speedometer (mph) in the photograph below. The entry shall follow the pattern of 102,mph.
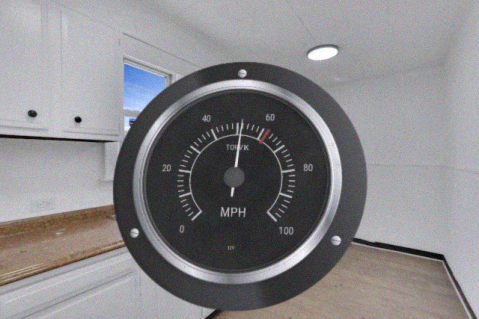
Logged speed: 52,mph
